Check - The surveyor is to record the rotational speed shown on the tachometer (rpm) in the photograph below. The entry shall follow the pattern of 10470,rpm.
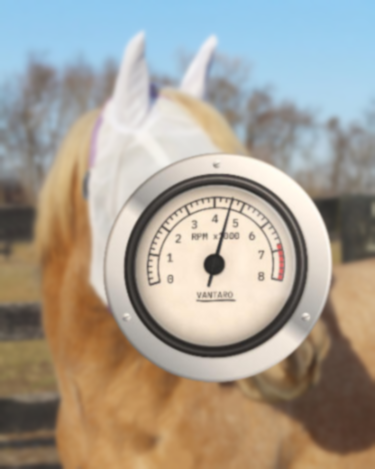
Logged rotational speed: 4600,rpm
